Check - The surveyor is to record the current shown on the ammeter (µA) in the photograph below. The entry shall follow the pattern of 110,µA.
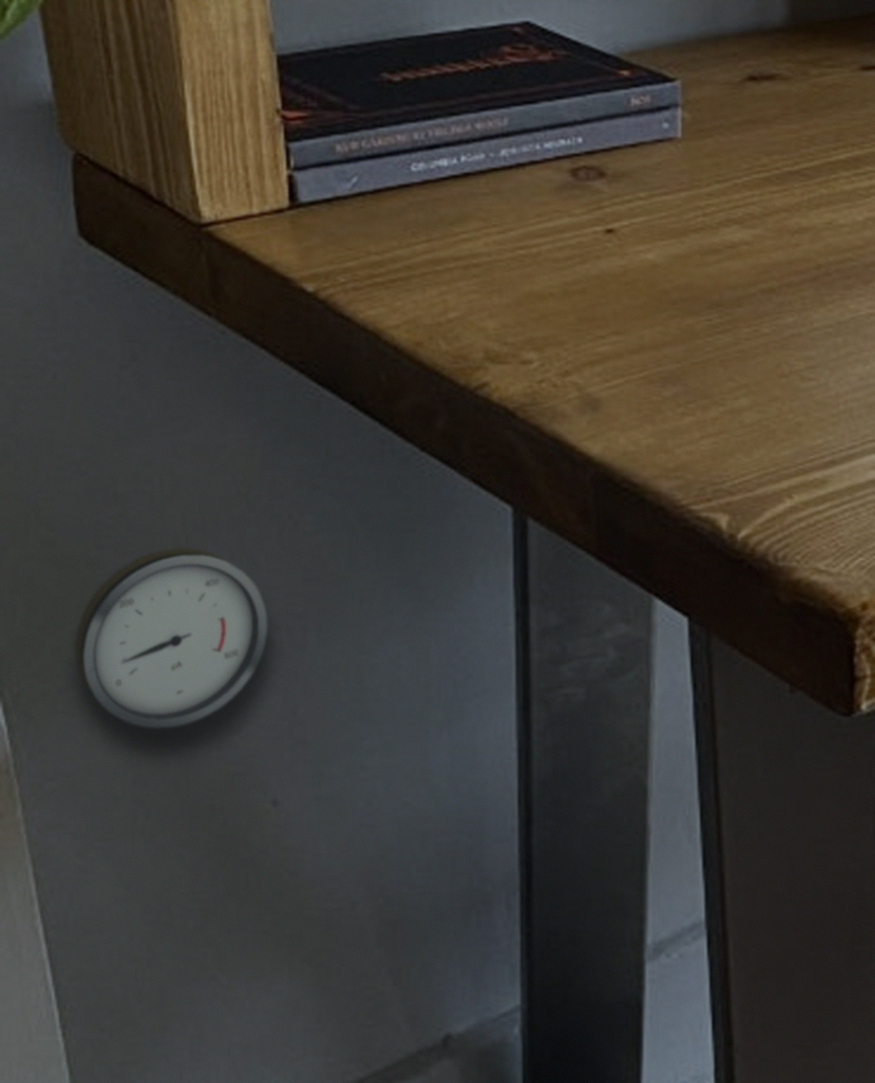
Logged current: 50,µA
